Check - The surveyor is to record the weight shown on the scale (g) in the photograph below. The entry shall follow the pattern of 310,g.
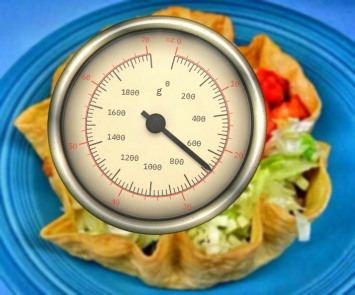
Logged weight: 680,g
